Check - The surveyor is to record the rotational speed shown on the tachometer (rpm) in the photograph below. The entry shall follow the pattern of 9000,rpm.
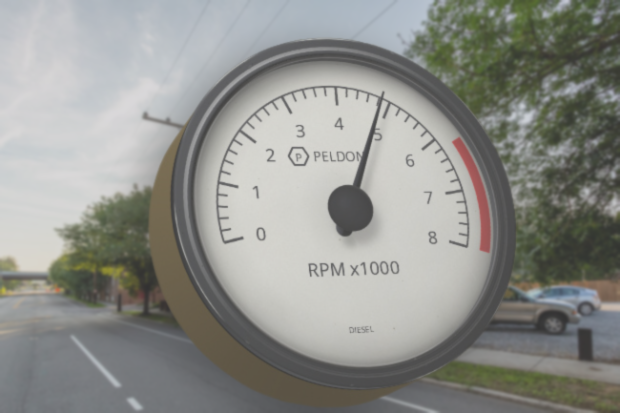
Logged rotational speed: 4800,rpm
